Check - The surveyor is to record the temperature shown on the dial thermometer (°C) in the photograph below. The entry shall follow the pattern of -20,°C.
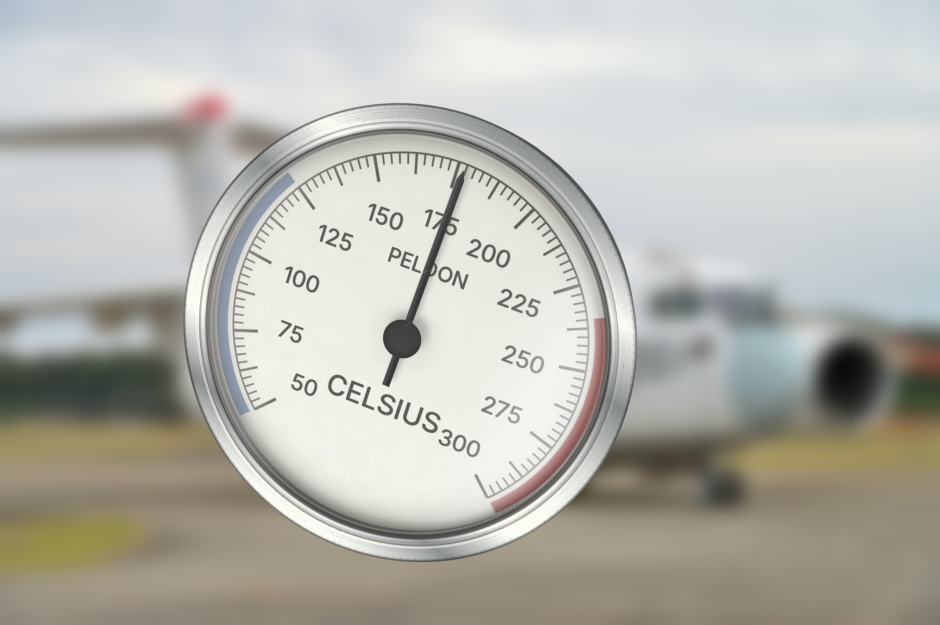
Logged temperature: 177.5,°C
